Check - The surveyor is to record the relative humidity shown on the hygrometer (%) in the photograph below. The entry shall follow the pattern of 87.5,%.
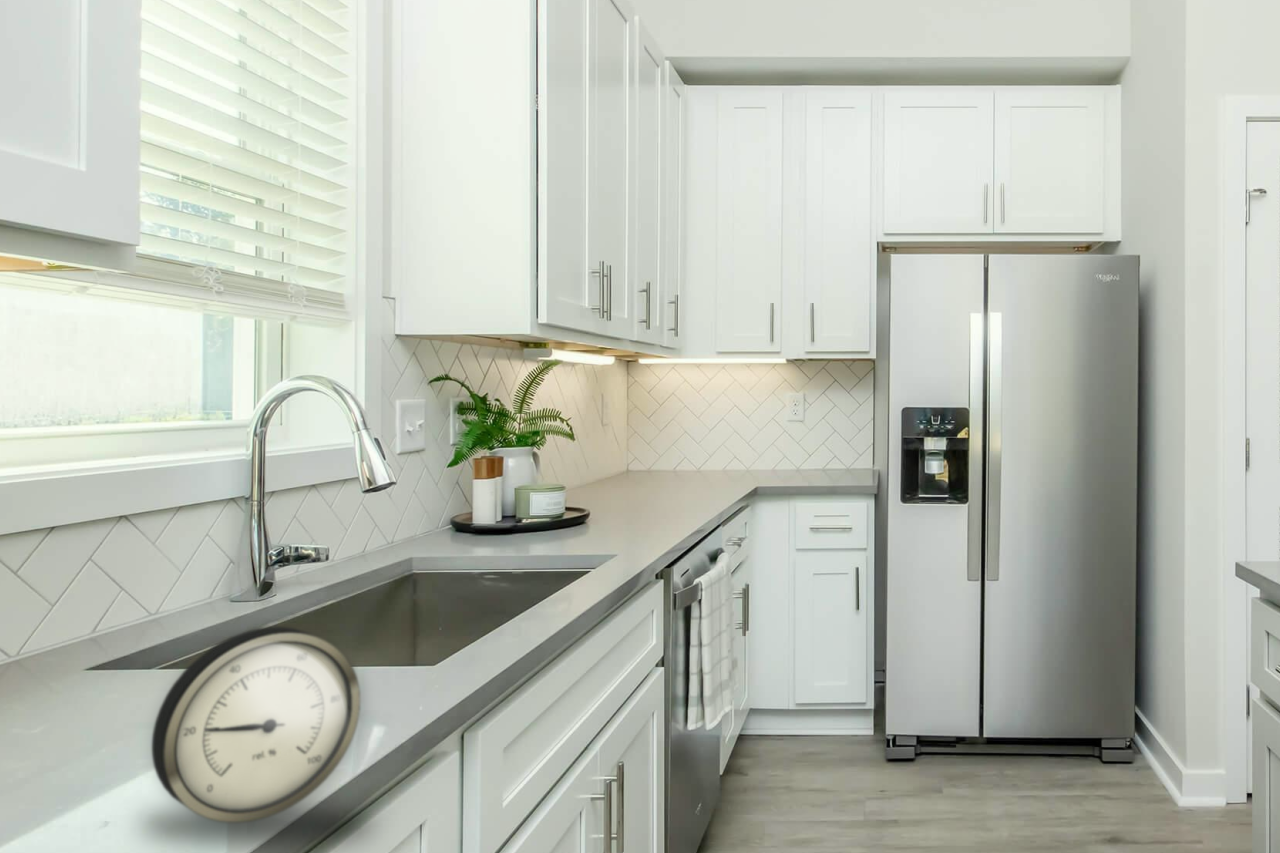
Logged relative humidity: 20,%
